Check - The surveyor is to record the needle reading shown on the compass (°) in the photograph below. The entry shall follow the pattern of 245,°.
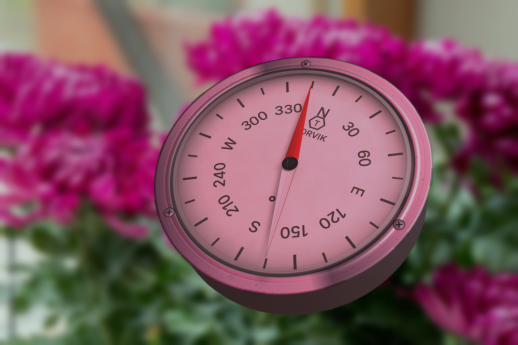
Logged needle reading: 345,°
